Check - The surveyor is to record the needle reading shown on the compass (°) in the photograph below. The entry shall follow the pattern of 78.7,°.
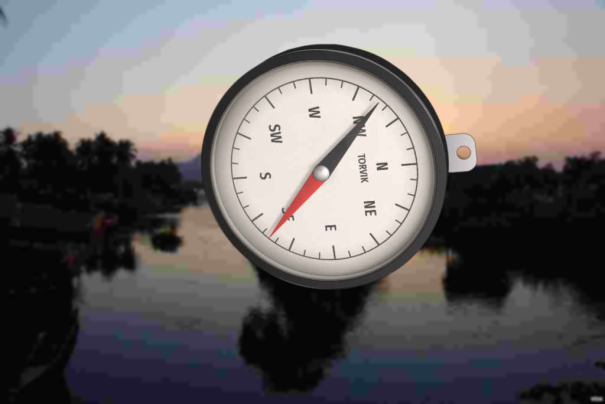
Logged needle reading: 135,°
